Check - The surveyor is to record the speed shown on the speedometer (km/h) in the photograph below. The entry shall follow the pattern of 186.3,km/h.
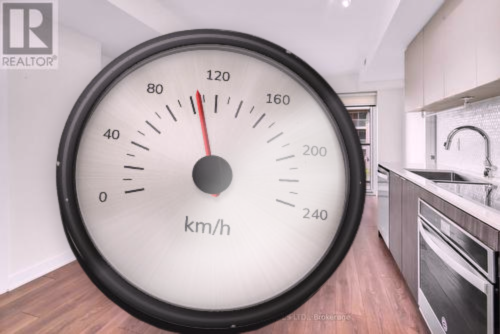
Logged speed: 105,km/h
